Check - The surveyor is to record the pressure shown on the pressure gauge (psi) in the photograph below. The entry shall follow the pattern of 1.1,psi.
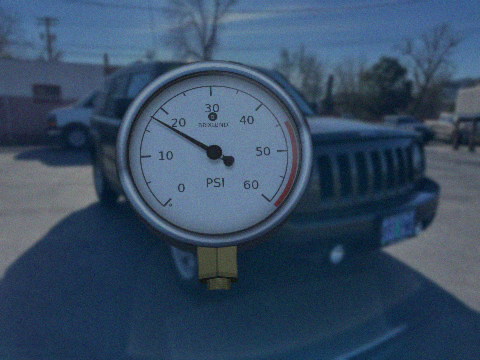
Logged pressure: 17.5,psi
